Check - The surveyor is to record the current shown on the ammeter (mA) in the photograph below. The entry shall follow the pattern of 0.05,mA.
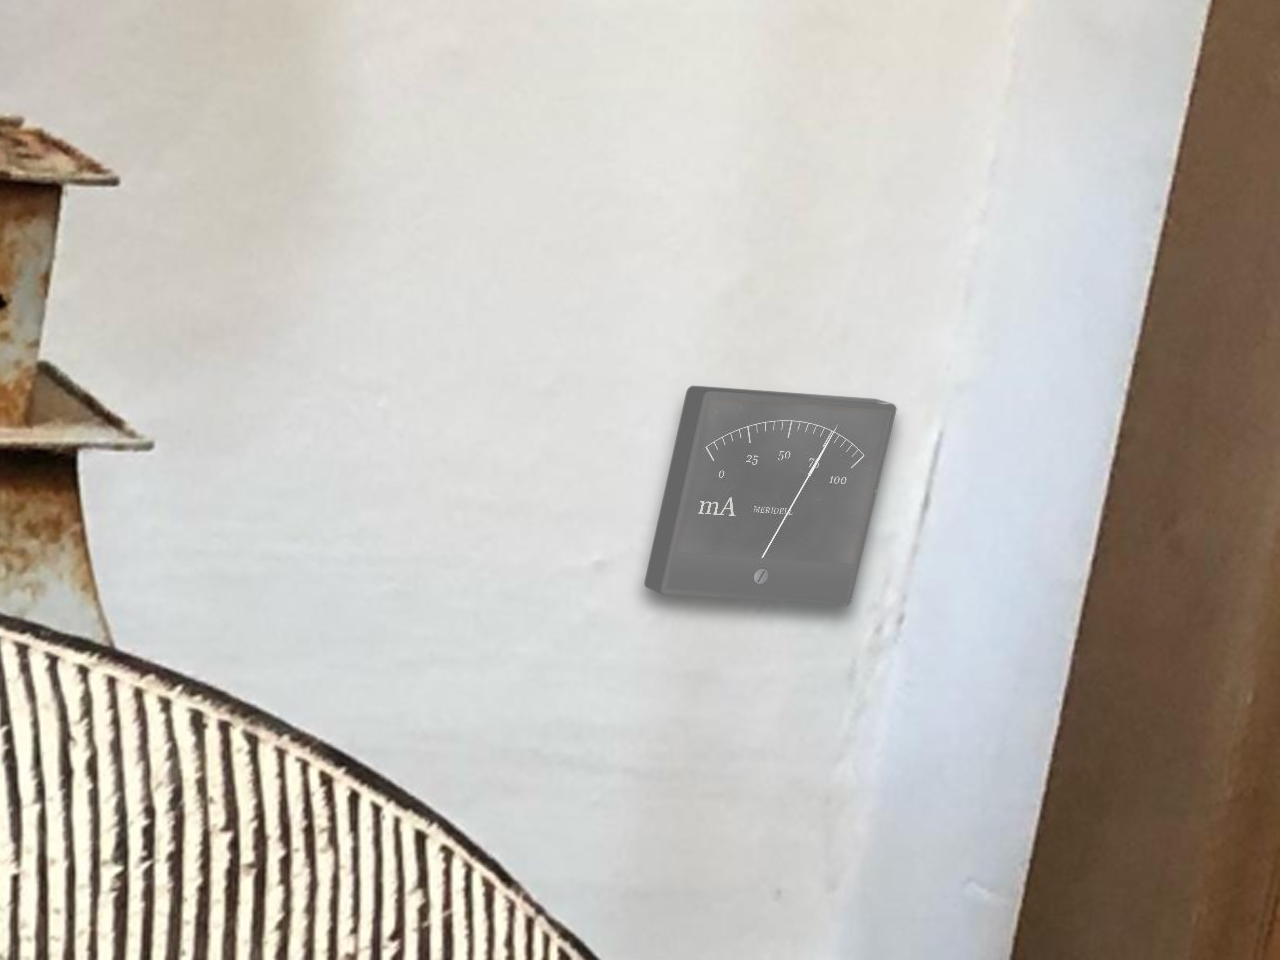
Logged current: 75,mA
